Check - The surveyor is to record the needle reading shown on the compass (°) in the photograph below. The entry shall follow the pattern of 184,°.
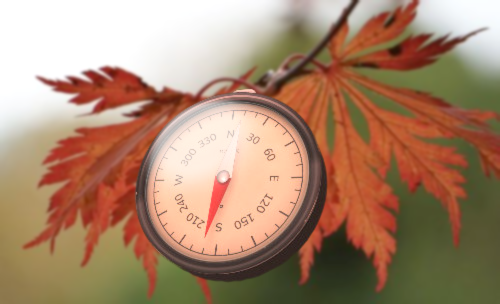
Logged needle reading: 190,°
